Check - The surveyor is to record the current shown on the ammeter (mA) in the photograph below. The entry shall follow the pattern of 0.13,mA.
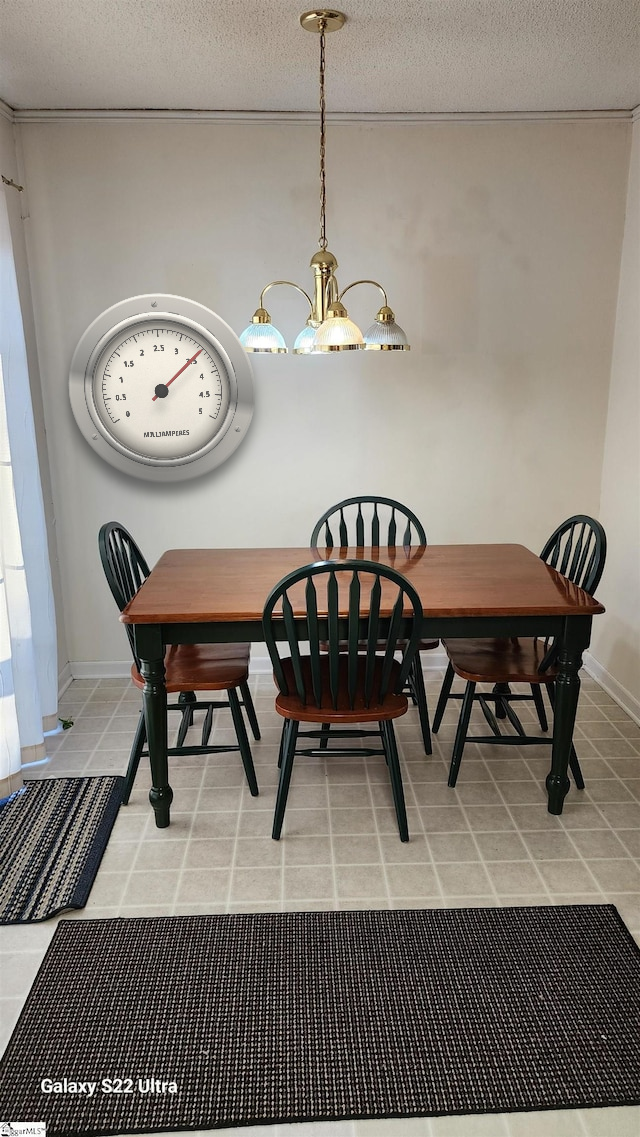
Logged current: 3.5,mA
